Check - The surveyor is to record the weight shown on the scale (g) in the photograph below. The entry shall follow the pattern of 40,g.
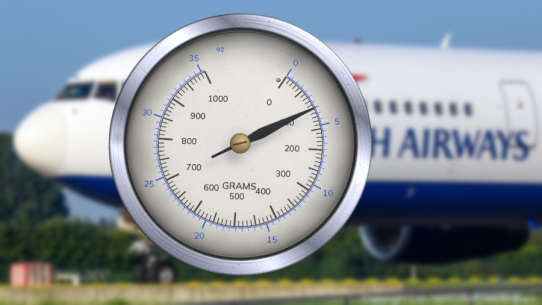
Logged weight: 100,g
